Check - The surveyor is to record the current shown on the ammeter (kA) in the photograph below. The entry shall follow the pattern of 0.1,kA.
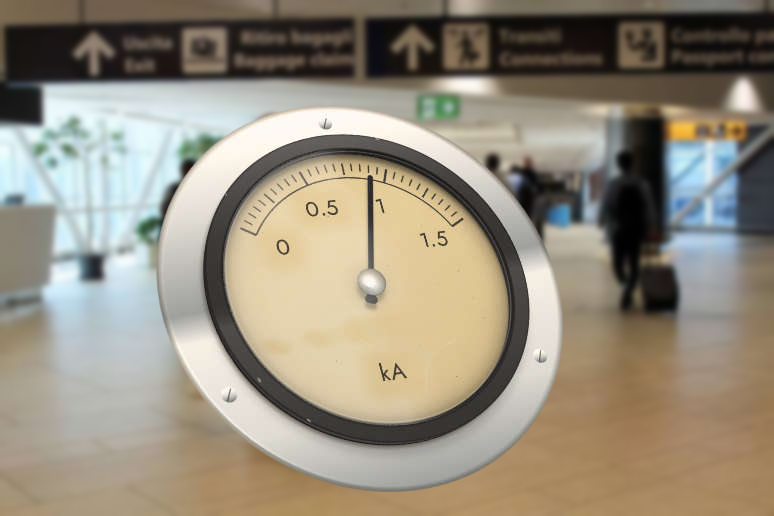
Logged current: 0.9,kA
